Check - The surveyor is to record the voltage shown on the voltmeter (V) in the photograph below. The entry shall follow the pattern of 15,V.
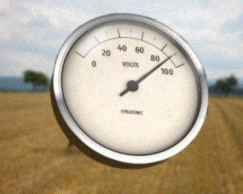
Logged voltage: 90,V
